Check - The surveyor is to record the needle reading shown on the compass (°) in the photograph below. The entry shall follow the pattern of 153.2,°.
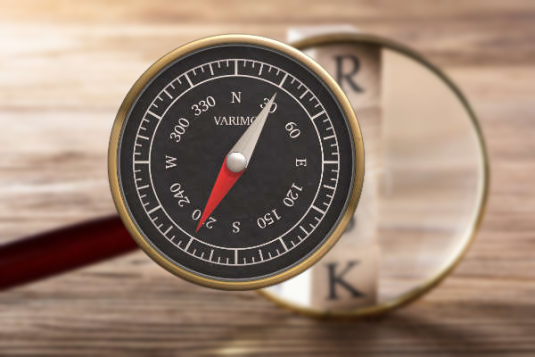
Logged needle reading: 210,°
